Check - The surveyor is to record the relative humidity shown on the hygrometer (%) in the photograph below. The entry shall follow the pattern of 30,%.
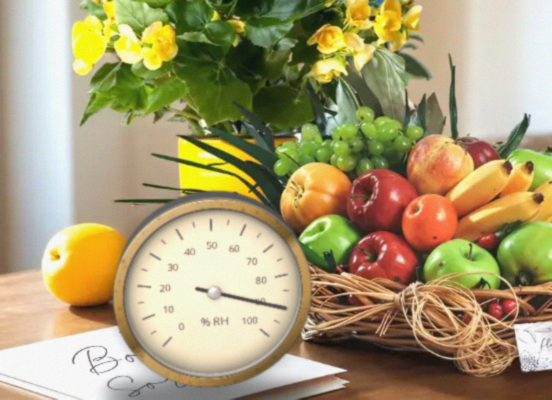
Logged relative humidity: 90,%
